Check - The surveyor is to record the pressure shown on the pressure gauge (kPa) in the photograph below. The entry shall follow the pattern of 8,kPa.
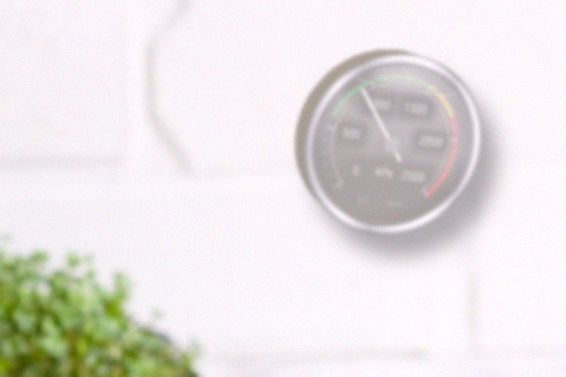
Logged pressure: 900,kPa
